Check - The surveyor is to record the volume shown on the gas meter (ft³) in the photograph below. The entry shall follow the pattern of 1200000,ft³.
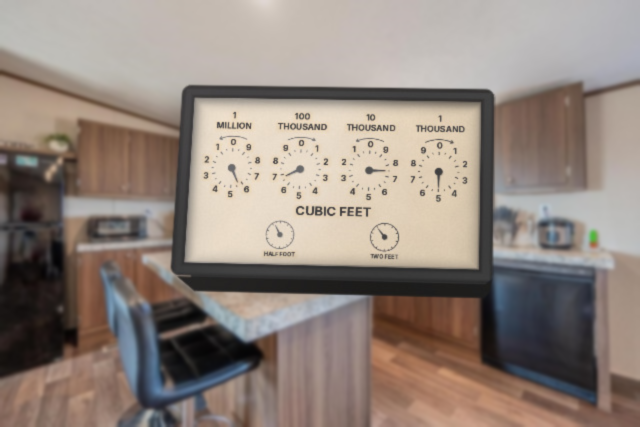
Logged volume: 567500,ft³
